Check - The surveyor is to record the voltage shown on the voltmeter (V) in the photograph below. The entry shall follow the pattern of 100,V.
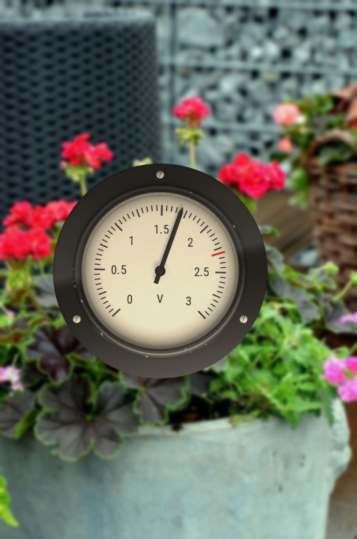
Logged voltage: 1.7,V
